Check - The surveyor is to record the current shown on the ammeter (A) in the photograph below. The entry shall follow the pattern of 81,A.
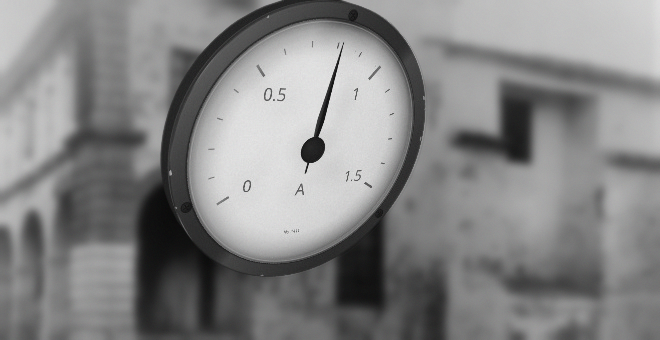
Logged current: 0.8,A
